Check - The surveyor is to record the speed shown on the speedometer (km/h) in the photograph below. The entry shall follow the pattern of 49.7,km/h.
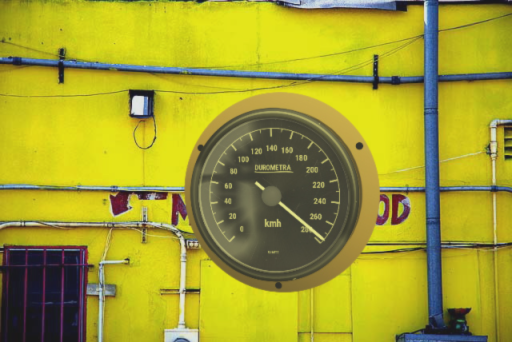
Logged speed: 275,km/h
